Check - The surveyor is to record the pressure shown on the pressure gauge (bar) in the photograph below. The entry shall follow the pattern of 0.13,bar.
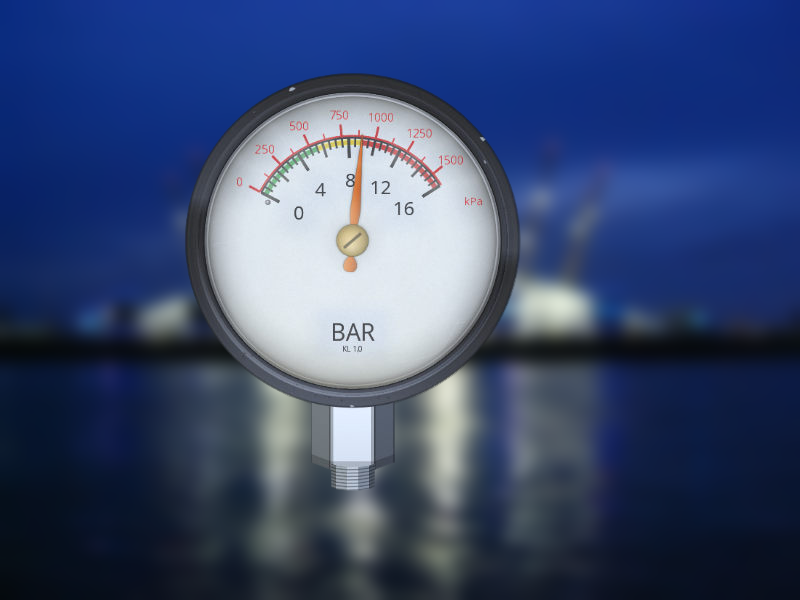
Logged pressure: 9,bar
